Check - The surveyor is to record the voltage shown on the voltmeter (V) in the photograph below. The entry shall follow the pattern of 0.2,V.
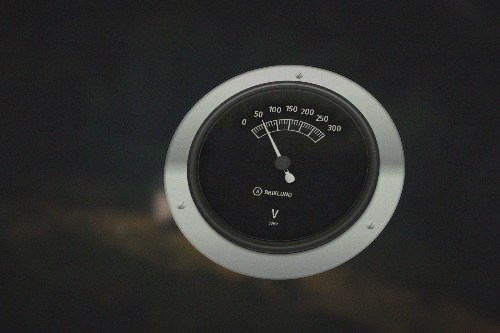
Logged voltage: 50,V
